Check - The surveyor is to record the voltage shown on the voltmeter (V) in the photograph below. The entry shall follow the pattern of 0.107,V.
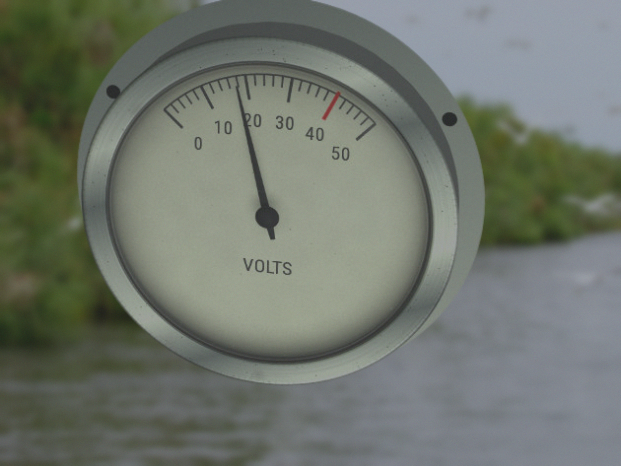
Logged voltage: 18,V
